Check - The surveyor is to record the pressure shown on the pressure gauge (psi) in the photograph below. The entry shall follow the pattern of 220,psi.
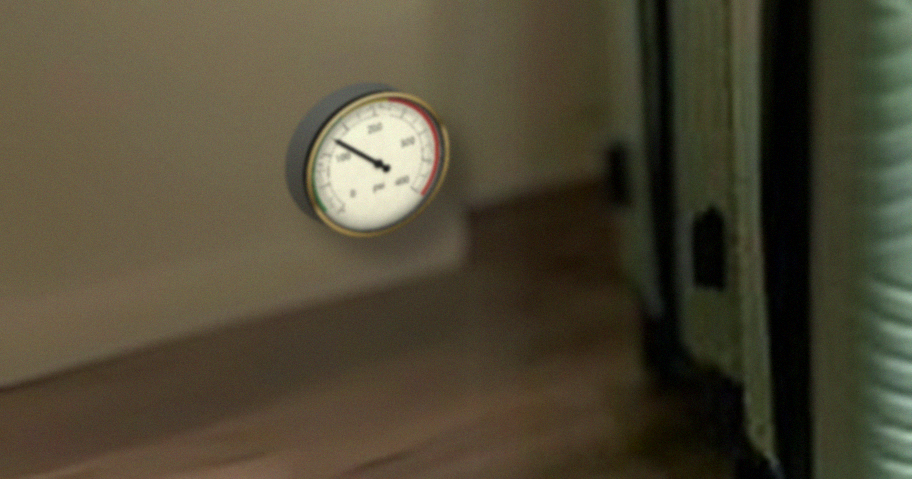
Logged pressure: 125,psi
